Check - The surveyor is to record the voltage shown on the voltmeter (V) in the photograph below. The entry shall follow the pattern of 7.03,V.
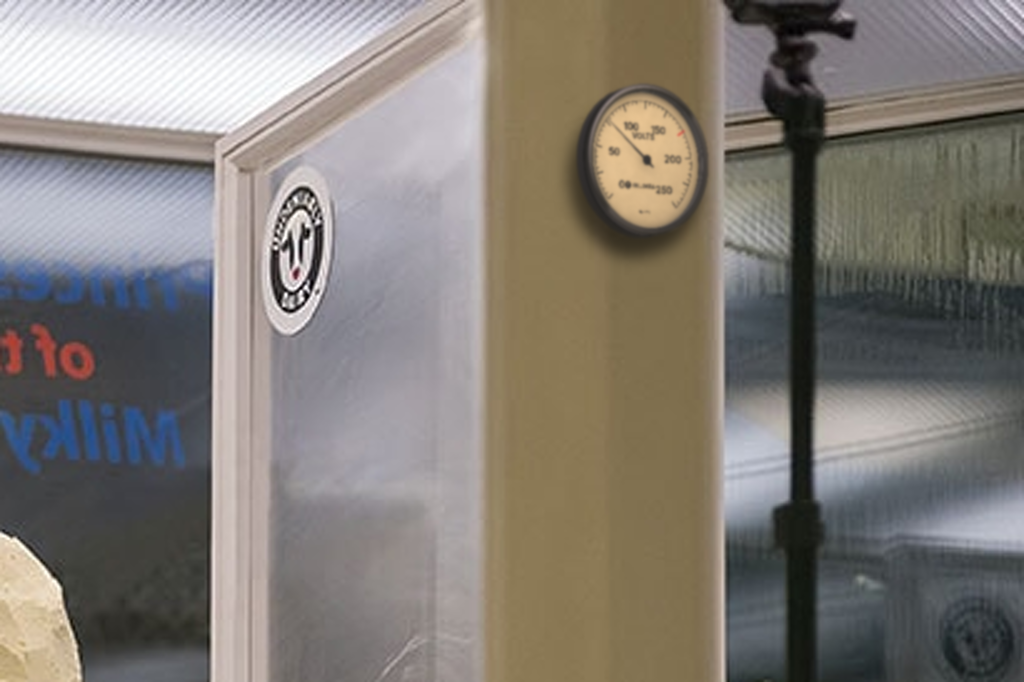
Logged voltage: 75,V
